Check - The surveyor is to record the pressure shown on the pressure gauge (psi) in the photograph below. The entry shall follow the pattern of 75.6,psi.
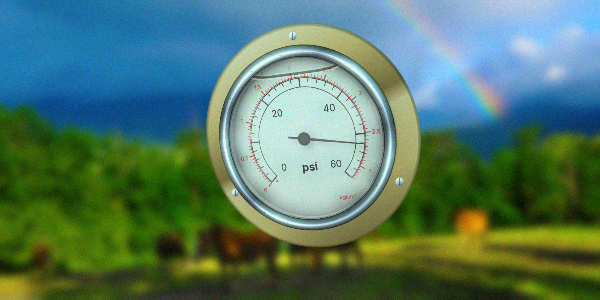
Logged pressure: 52,psi
